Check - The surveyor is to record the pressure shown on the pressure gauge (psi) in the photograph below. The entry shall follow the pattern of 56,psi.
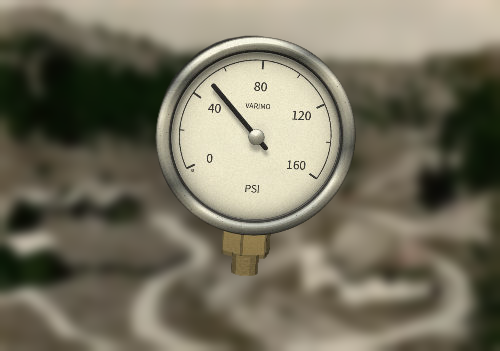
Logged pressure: 50,psi
